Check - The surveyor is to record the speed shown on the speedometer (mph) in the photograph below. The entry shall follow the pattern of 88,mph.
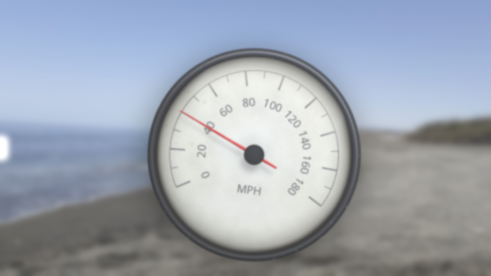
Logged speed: 40,mph
